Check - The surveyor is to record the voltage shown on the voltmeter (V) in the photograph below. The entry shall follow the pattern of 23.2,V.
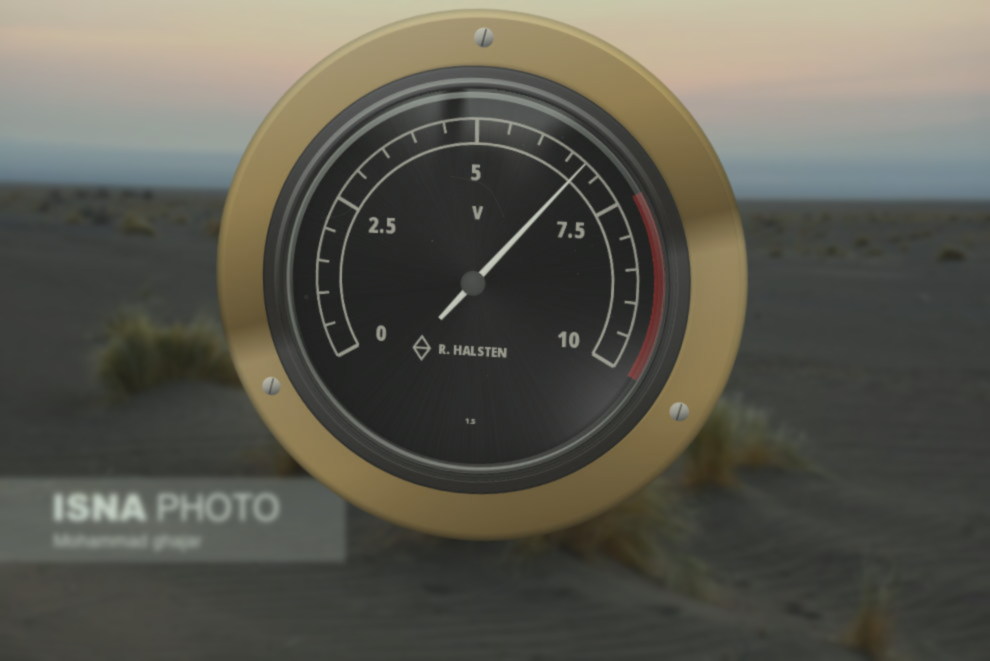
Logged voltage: 6.75,V
